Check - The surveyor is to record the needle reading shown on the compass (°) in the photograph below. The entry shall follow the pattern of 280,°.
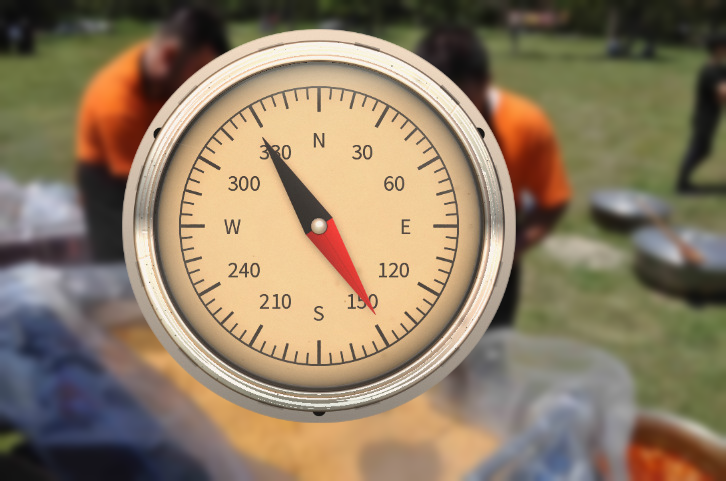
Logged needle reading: 147.5,°
